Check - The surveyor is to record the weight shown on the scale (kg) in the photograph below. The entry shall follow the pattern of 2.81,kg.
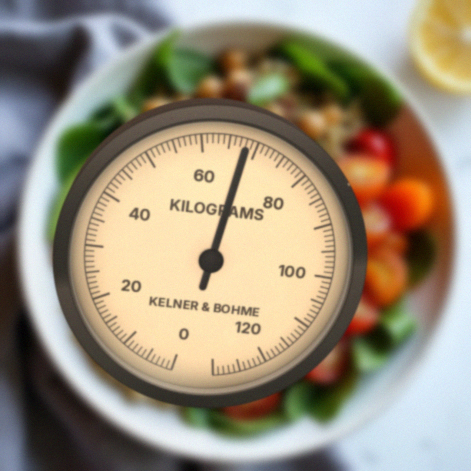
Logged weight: 68,kg
